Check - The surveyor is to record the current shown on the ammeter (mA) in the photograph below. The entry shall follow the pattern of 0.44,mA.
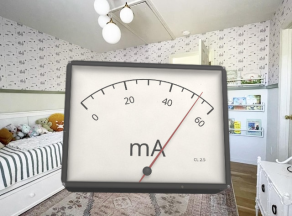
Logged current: 52.5,mA
